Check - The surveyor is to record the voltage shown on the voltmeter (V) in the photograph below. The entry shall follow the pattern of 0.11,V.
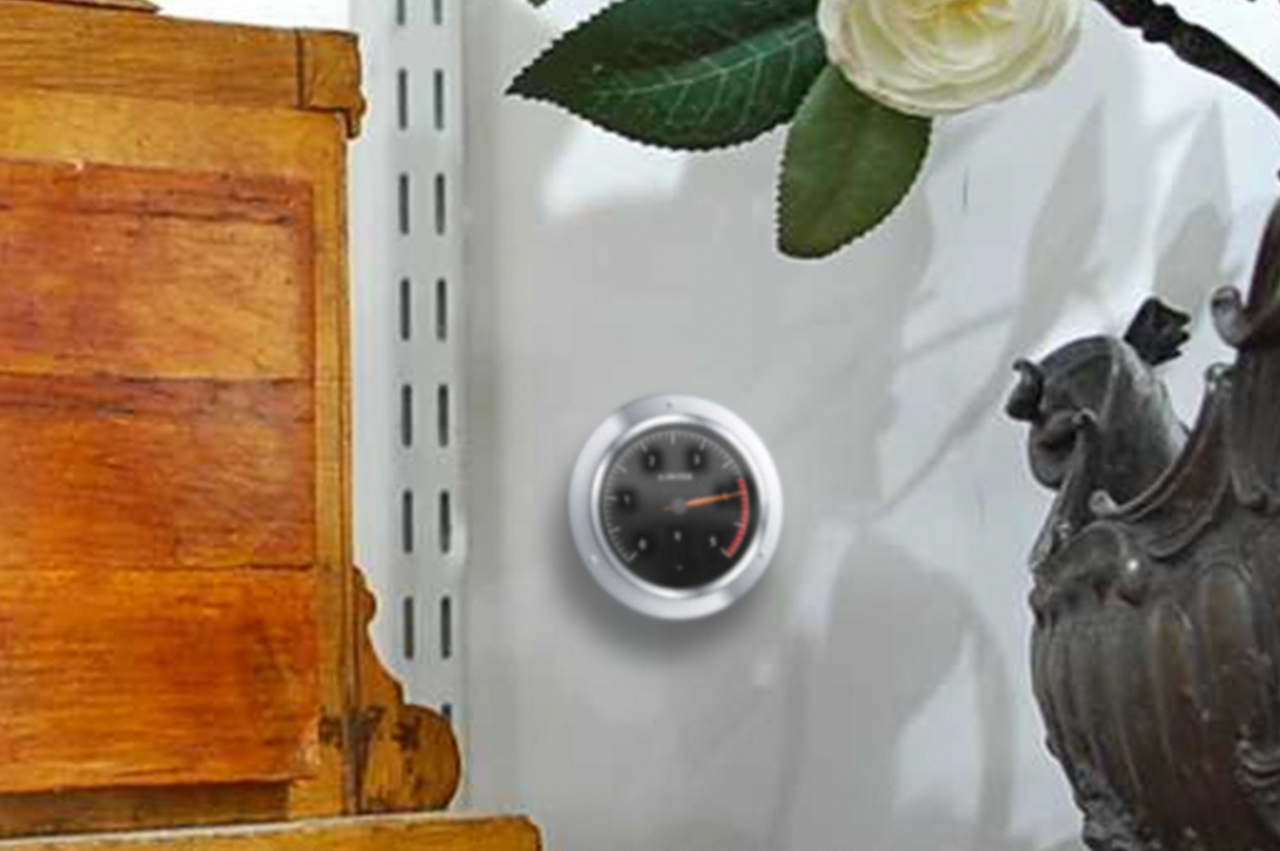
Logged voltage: 4,V
